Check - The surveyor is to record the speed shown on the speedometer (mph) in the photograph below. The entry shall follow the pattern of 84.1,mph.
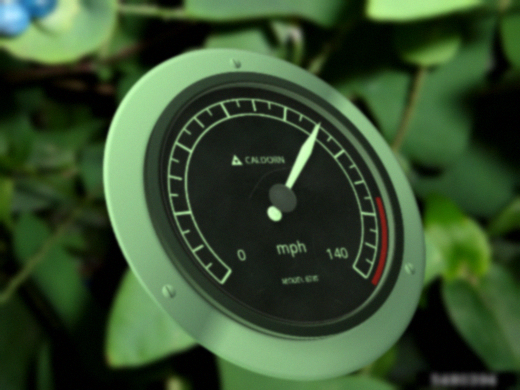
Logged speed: 90,mph
